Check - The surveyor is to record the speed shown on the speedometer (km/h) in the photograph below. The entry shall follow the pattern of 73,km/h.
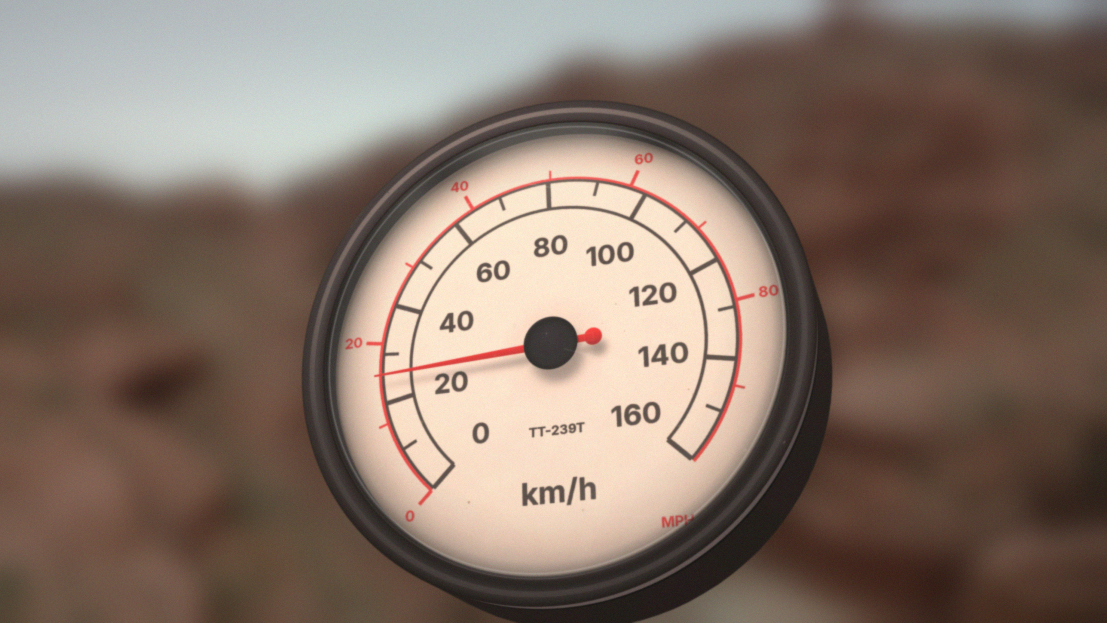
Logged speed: 25,km/h
